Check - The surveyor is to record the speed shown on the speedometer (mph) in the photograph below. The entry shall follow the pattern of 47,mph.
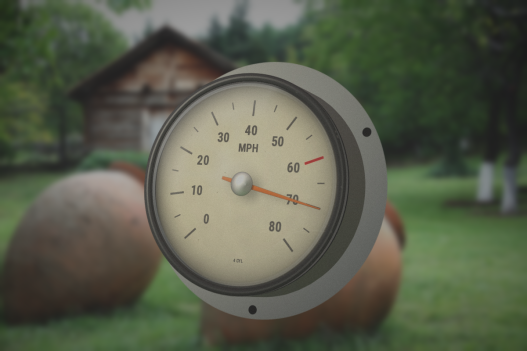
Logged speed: 70,mph
